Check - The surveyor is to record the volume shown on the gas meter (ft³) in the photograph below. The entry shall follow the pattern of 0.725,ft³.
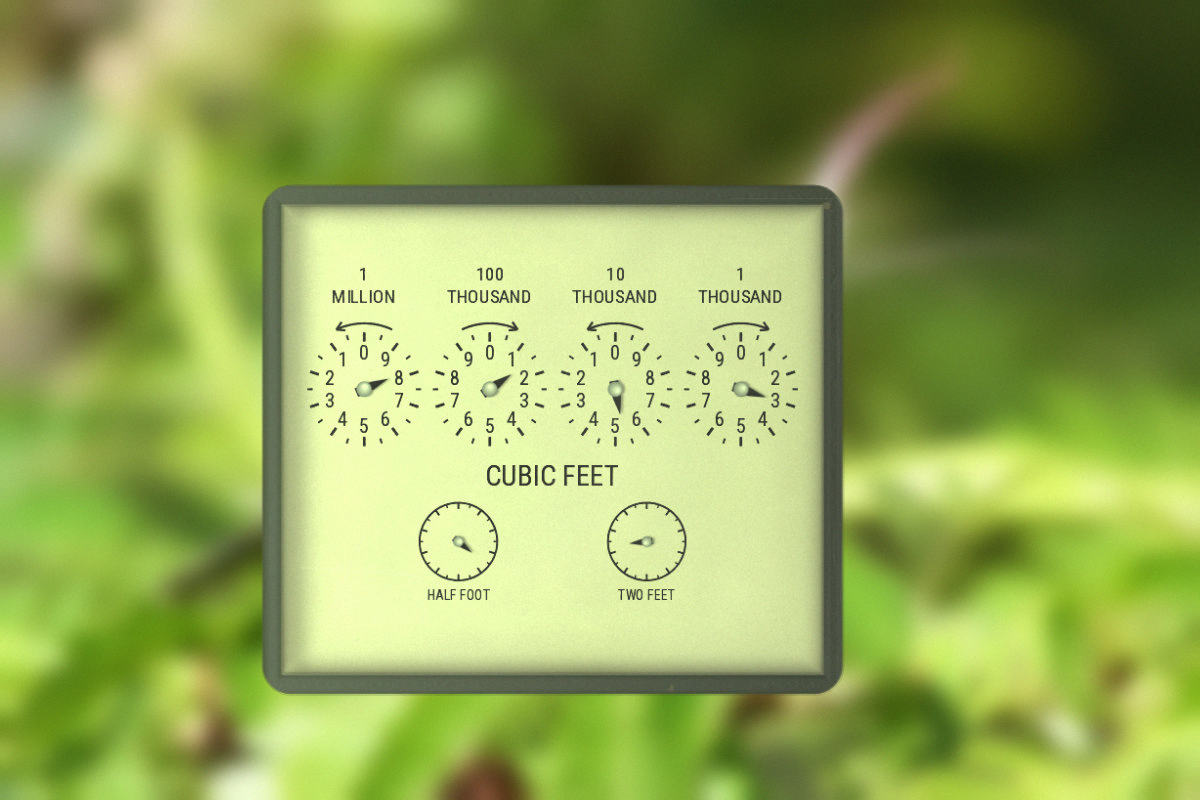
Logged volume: 815300,ft³
